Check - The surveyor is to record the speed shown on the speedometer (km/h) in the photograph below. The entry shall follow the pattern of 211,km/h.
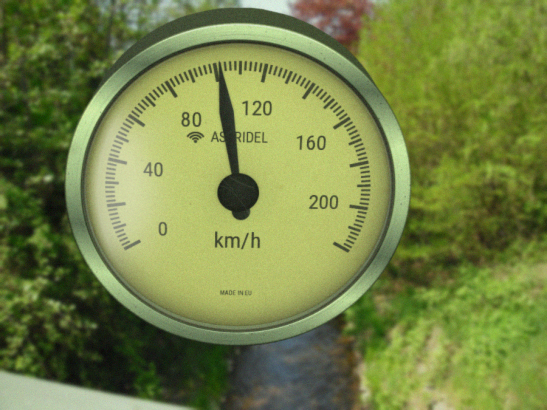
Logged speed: 102,km/h
